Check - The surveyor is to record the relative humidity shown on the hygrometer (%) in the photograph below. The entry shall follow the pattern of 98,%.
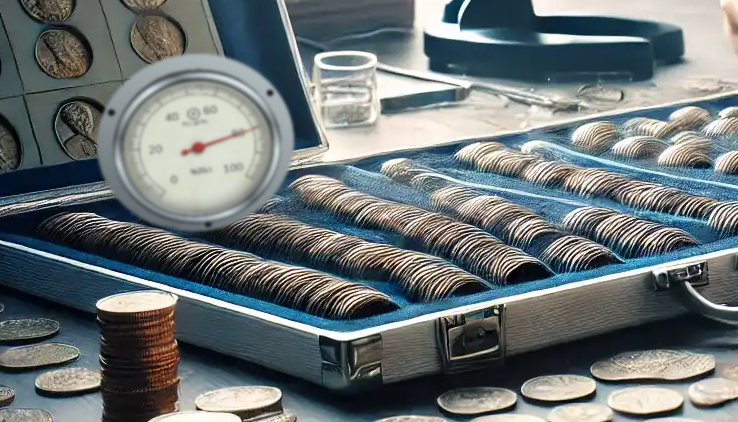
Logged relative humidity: 80,%
